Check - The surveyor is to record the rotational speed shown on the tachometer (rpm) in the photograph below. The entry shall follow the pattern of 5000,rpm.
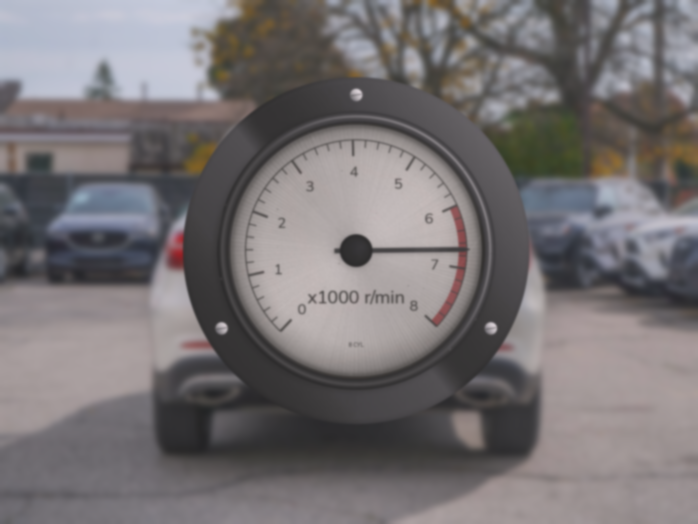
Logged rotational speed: 6700,rpm
